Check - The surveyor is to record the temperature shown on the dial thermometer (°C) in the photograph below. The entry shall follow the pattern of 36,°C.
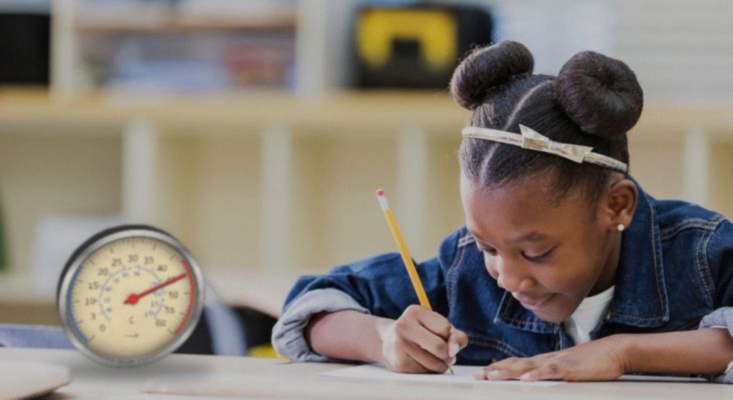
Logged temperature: 45,°C
